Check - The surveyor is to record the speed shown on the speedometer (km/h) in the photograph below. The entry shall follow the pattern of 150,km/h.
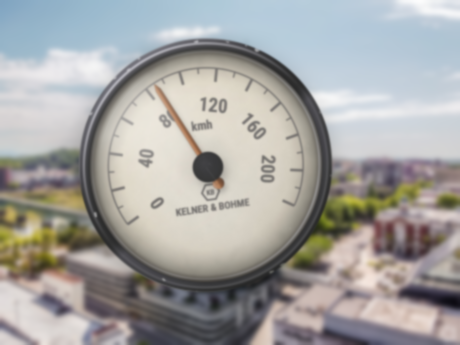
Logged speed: 85,km/h
